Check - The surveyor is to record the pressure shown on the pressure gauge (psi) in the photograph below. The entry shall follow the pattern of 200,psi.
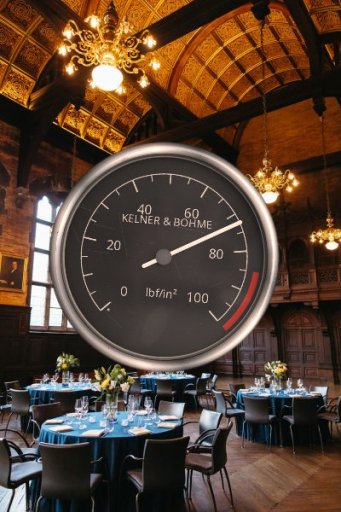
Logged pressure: 72.5,psi
